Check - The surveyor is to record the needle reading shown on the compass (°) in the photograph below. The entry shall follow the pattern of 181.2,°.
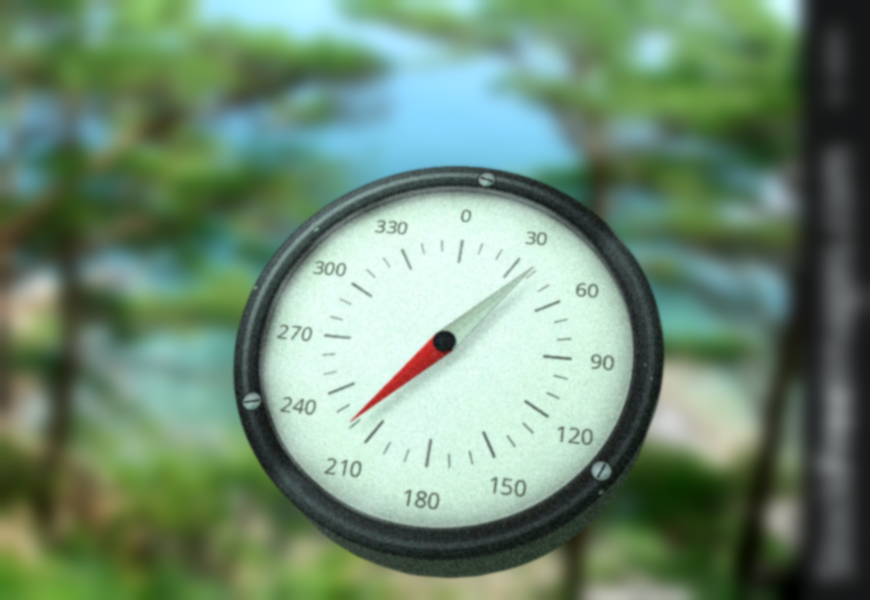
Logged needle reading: 220,°
